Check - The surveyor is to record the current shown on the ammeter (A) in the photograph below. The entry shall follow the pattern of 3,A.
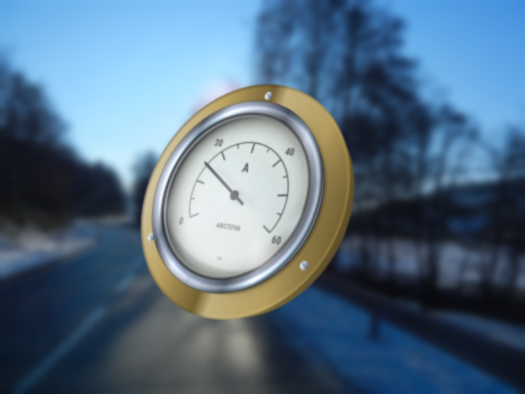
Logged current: 15,A
